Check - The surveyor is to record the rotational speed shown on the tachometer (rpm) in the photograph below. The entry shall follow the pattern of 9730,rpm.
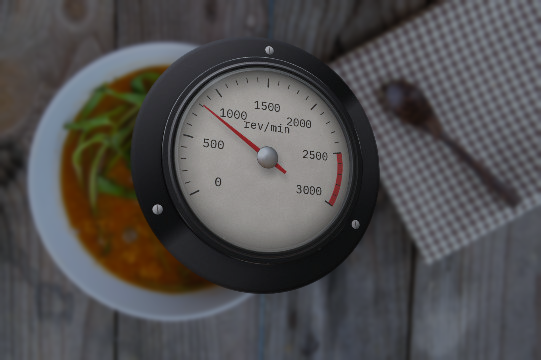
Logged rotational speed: 800,rpm
